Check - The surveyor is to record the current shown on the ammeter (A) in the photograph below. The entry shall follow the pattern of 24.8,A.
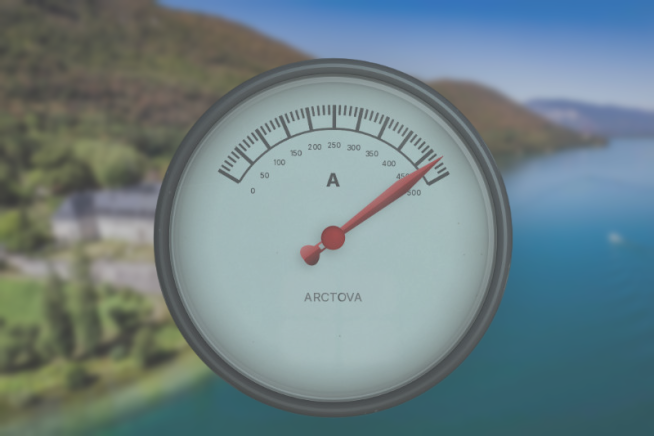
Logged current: 470,A
